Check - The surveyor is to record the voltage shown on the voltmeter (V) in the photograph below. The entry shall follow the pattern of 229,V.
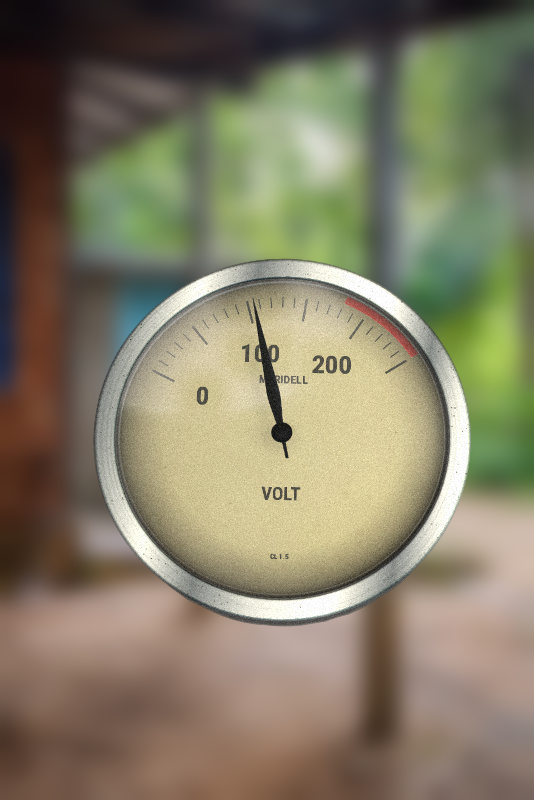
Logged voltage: 105,V
